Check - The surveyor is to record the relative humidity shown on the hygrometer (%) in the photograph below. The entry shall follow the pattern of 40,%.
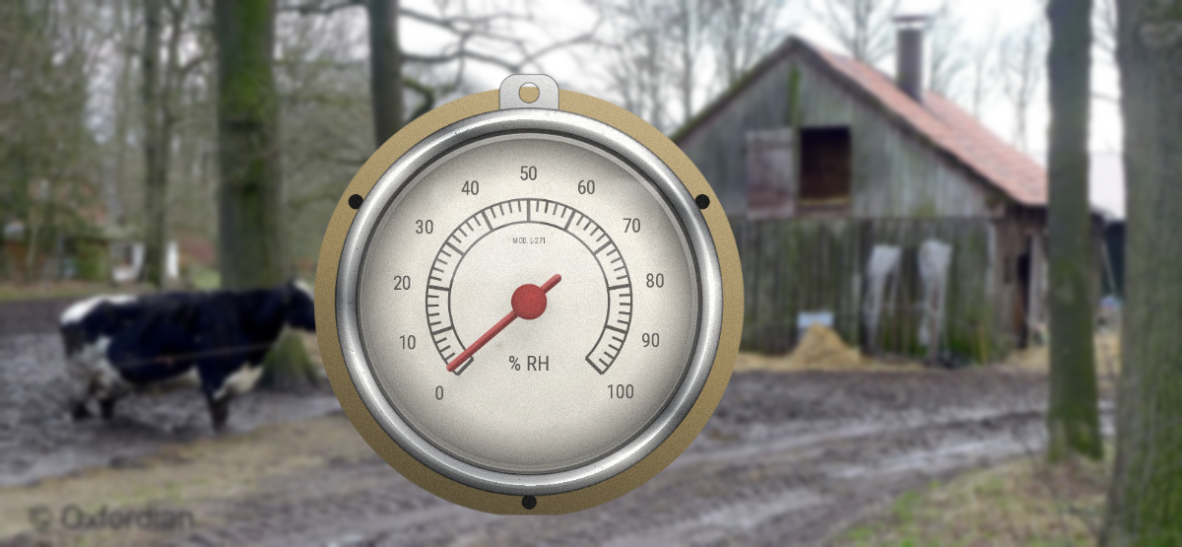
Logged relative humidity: 2,%
